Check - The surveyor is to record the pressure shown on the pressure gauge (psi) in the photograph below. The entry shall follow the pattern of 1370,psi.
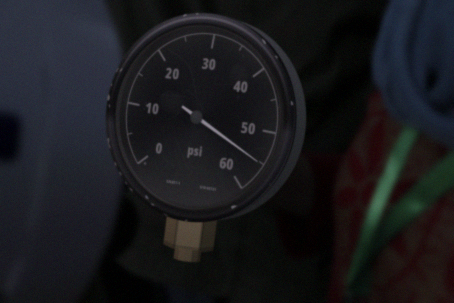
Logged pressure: 55,psi
